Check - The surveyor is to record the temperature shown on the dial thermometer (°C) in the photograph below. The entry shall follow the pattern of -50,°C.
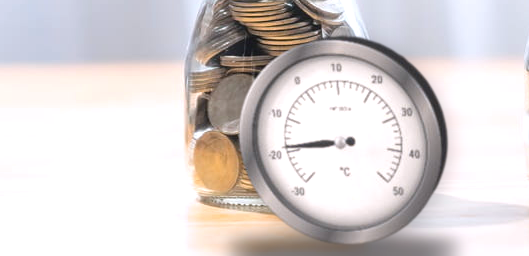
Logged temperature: -18,°C
